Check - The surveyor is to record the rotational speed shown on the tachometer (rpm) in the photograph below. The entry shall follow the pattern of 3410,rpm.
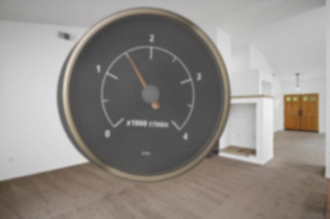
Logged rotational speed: 1500,rpm
